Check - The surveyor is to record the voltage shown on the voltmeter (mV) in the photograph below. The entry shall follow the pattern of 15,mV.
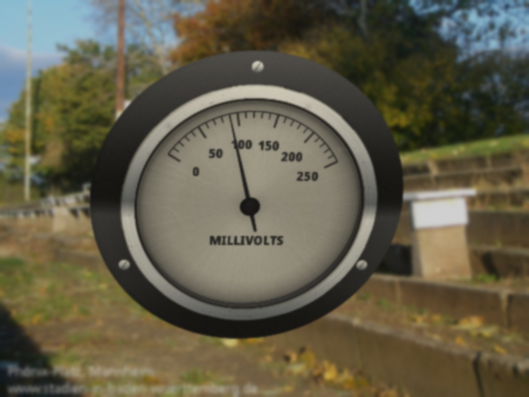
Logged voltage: 90,mV
